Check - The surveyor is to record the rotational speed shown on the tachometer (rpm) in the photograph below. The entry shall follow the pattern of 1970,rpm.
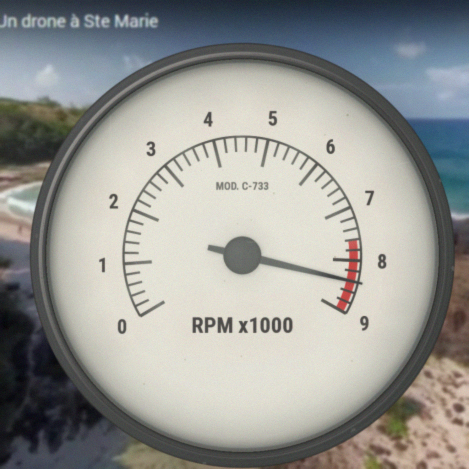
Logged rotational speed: 8400,rpm
